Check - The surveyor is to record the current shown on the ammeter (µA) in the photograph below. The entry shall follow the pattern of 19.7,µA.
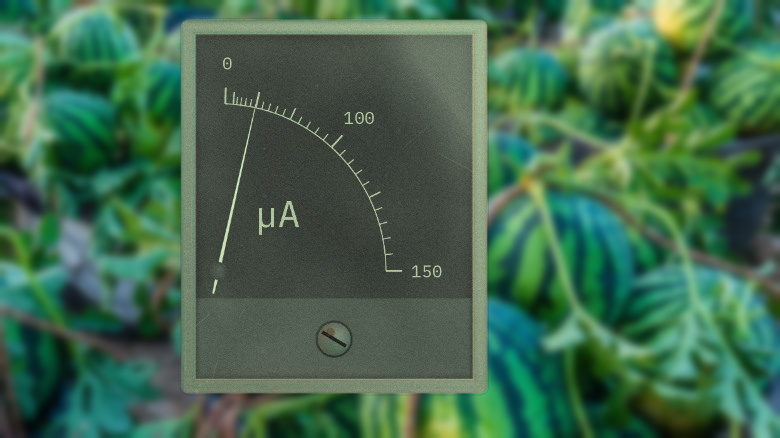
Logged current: 50,µA
